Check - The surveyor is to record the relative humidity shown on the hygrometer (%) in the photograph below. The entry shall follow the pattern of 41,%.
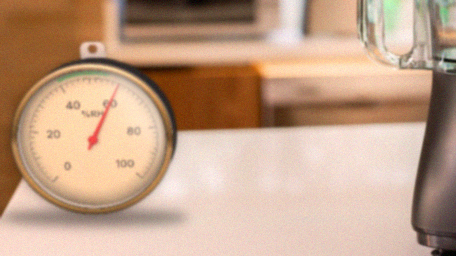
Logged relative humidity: 60,%
